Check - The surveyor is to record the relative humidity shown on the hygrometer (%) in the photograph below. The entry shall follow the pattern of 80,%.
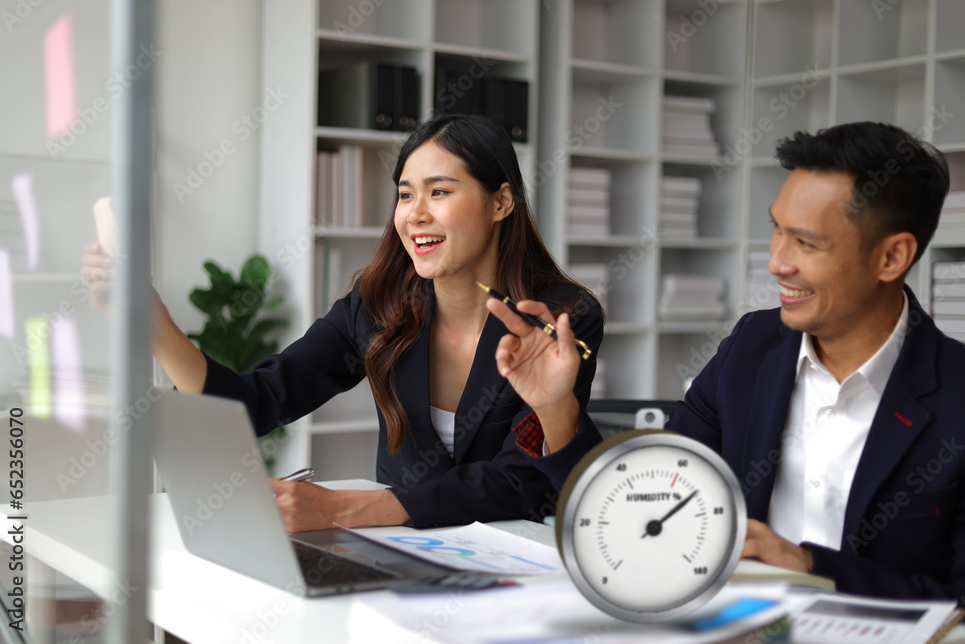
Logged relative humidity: 70,%
